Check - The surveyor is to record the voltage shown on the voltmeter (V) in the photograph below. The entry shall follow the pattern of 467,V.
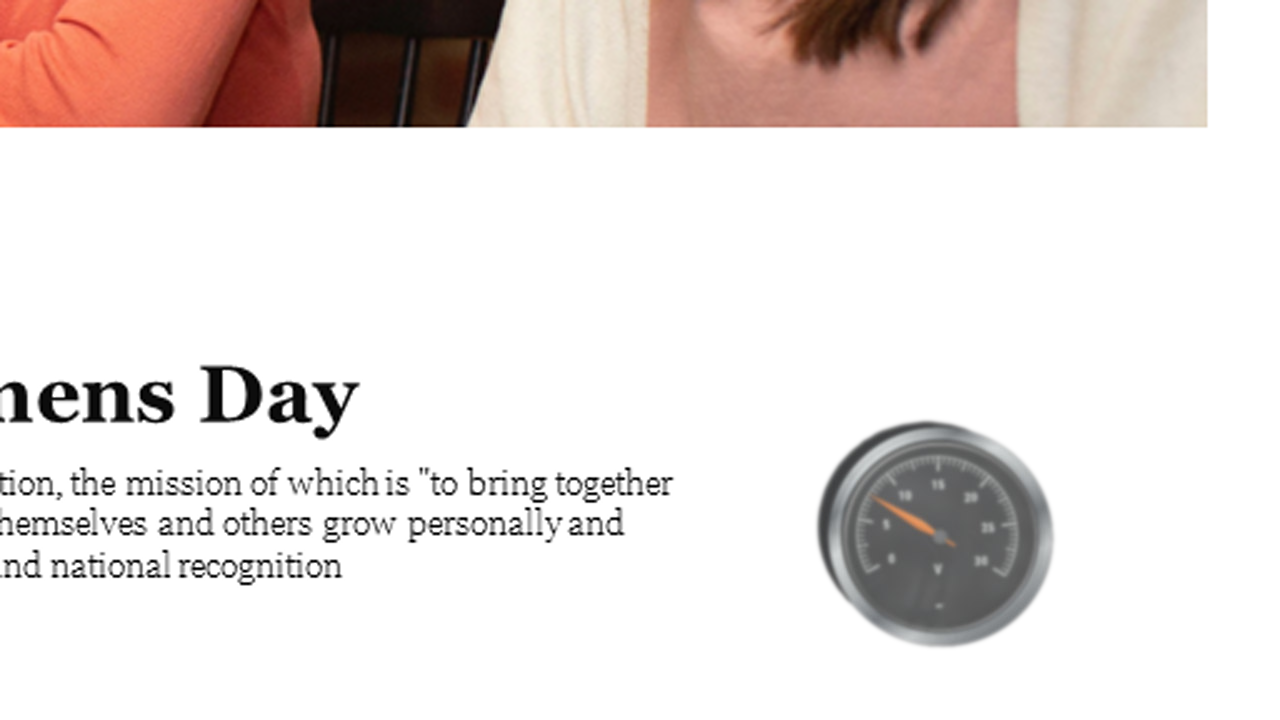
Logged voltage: 7.5,V
